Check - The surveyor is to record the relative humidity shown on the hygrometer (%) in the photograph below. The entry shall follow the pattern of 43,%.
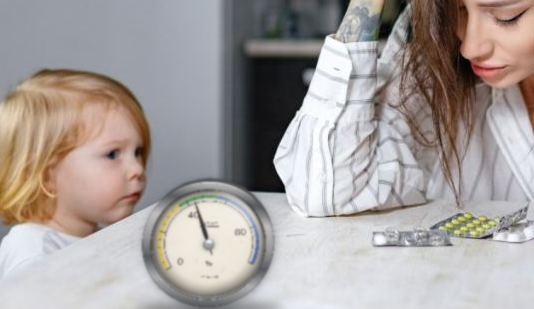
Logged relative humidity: 44,%
